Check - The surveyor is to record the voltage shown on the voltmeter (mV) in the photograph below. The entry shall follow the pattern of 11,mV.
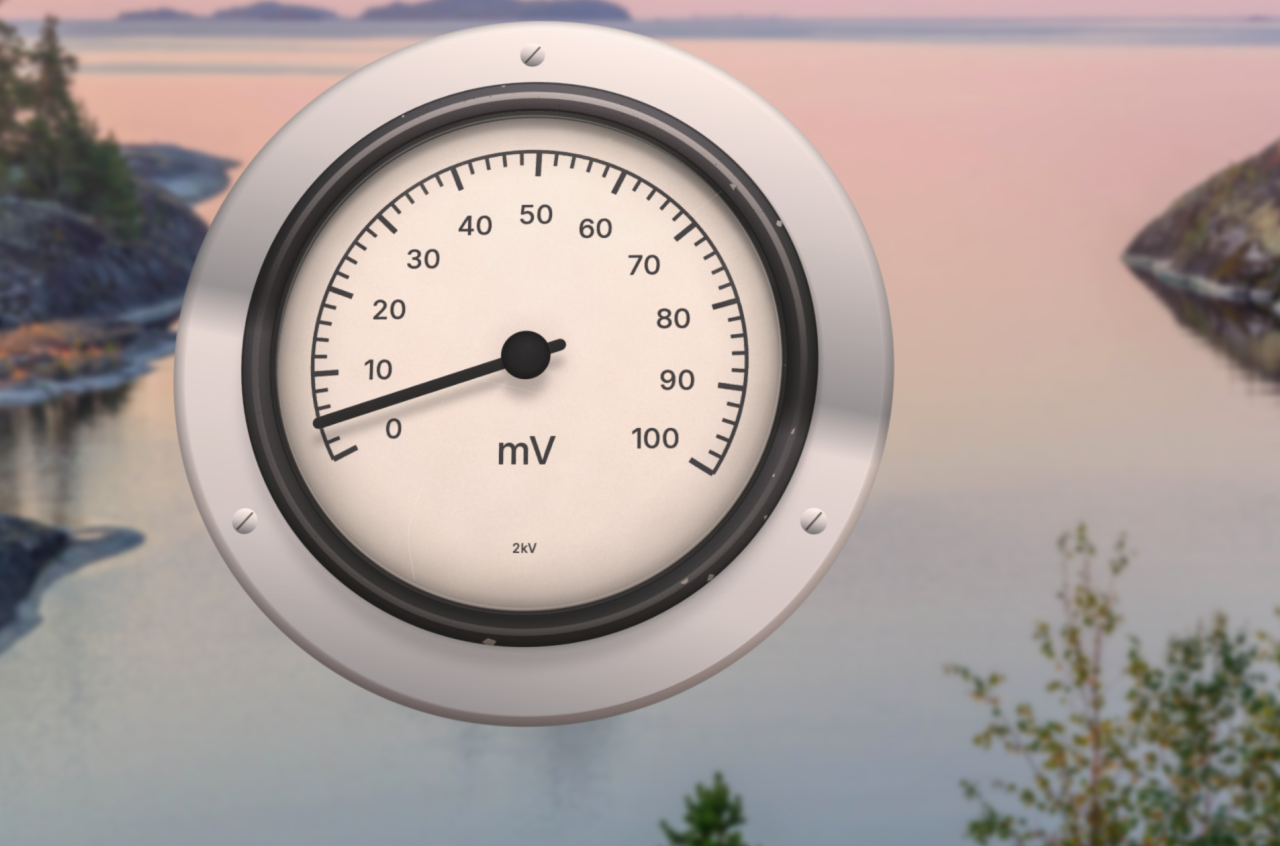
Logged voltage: 4,mV
